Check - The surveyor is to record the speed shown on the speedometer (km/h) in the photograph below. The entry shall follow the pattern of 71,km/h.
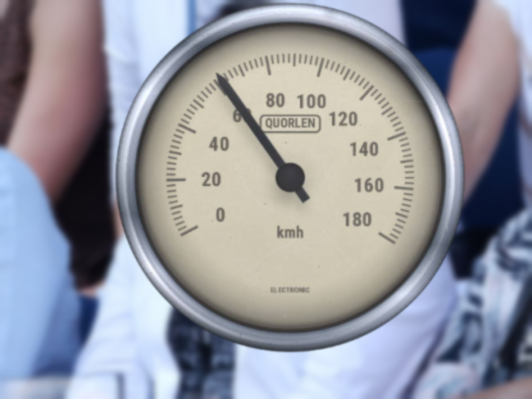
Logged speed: 62,km/h
